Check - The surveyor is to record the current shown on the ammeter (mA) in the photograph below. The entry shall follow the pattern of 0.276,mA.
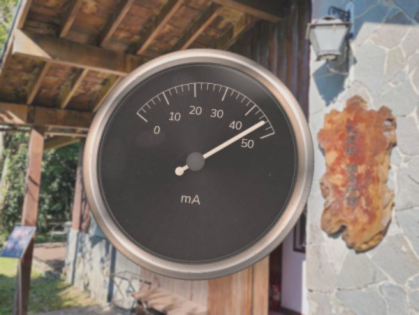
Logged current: 46,mA
